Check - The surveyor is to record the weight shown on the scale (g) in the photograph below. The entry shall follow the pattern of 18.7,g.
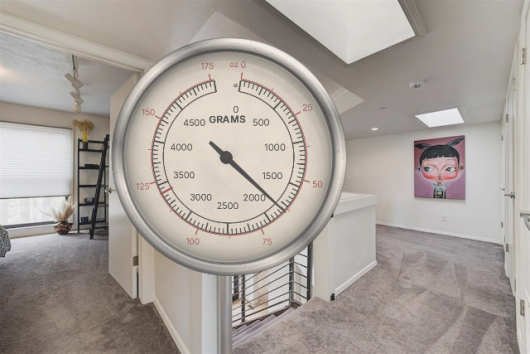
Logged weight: 1800,g
